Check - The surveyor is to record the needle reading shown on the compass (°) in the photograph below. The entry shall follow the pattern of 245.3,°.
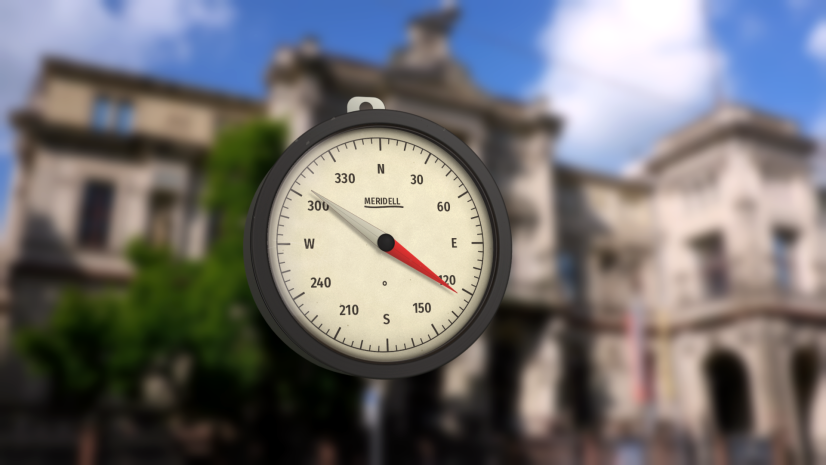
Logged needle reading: 125,°
